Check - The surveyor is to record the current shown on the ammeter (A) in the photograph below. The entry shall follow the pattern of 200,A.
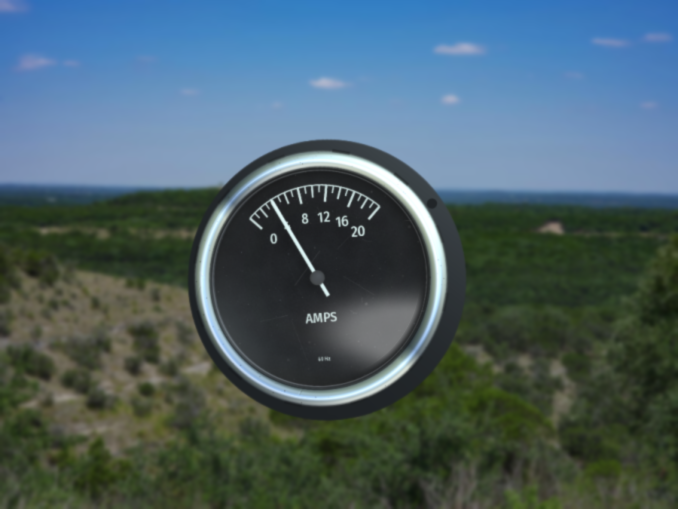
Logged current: 4,A
